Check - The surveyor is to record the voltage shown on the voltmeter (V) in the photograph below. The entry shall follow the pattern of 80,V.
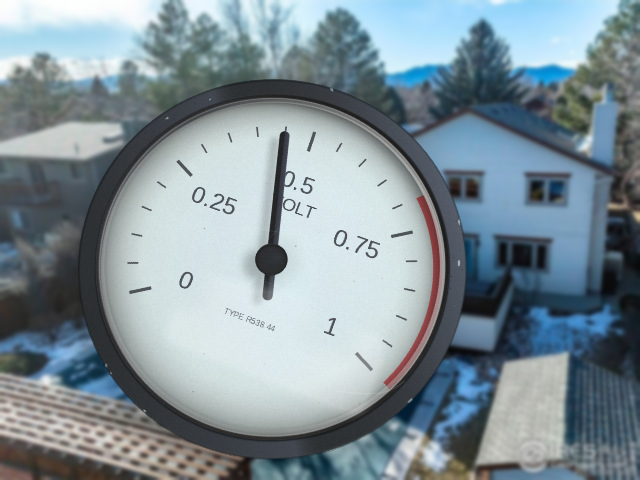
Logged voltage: 0.45,V
